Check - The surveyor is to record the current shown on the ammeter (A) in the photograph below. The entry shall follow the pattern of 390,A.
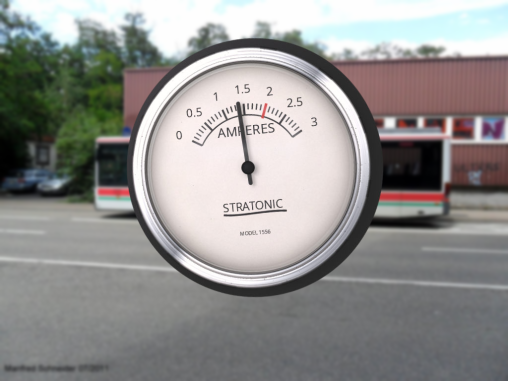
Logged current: 1.4,A
